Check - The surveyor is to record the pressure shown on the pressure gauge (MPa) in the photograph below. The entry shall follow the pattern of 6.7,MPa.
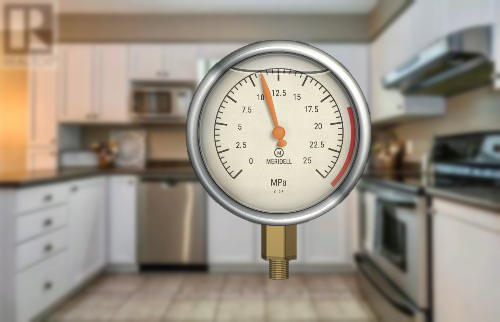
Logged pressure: 11,MPa
